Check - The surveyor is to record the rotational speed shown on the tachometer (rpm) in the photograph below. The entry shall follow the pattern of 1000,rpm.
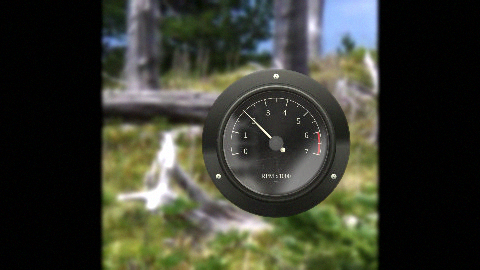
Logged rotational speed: 2000,rpm
